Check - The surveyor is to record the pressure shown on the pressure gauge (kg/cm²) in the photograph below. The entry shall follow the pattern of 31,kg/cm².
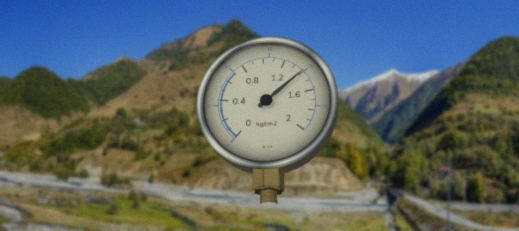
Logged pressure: 1.4,kg/cm²
